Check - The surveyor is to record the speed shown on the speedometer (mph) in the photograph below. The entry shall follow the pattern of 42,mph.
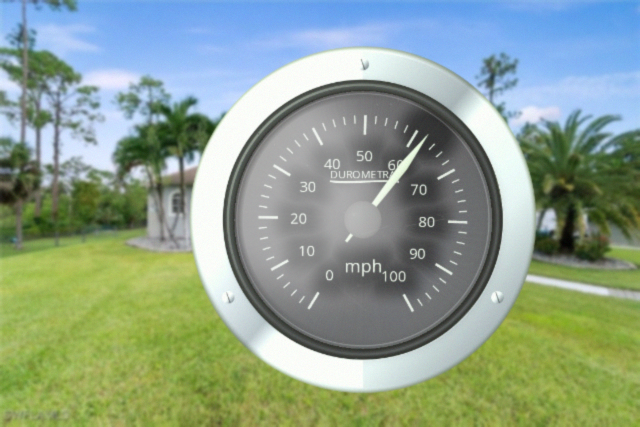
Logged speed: 62,mph
